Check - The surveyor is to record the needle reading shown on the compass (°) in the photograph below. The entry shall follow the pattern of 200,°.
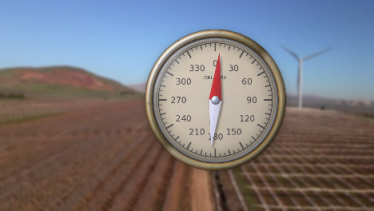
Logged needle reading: 5,°
